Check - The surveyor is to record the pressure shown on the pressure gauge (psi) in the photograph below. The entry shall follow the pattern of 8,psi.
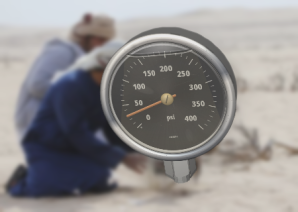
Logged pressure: 30,psi
